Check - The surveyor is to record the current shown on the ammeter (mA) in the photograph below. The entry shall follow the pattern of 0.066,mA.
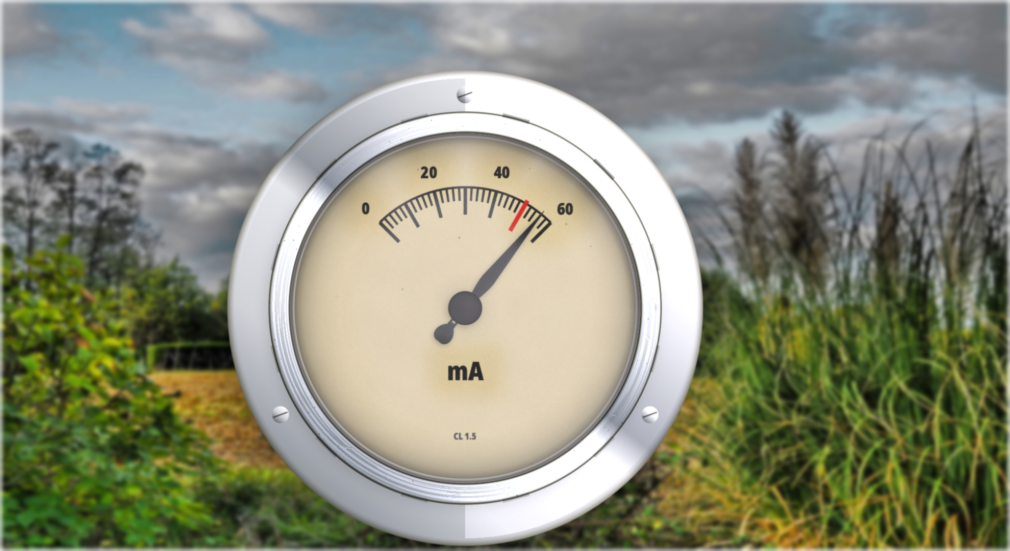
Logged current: 56,mA
